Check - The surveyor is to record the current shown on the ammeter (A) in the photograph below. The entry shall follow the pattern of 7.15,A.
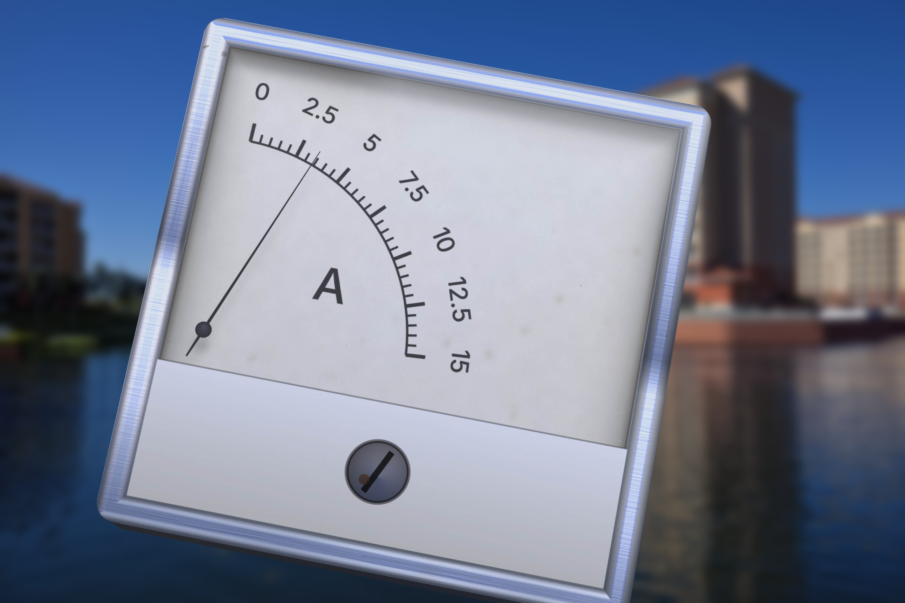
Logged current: 3.5,A
